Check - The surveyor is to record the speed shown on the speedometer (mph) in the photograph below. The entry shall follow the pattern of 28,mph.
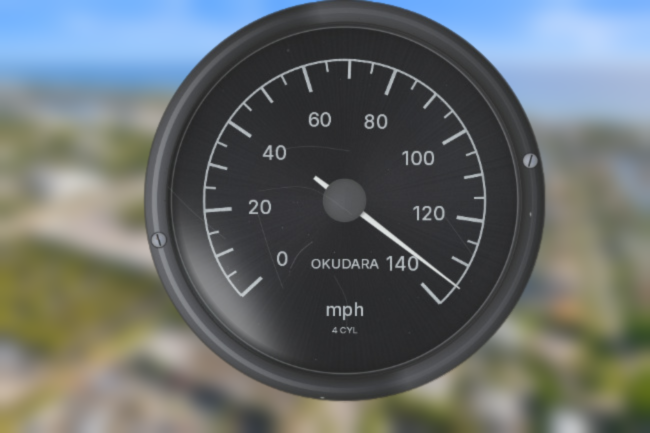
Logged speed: 135,mph
